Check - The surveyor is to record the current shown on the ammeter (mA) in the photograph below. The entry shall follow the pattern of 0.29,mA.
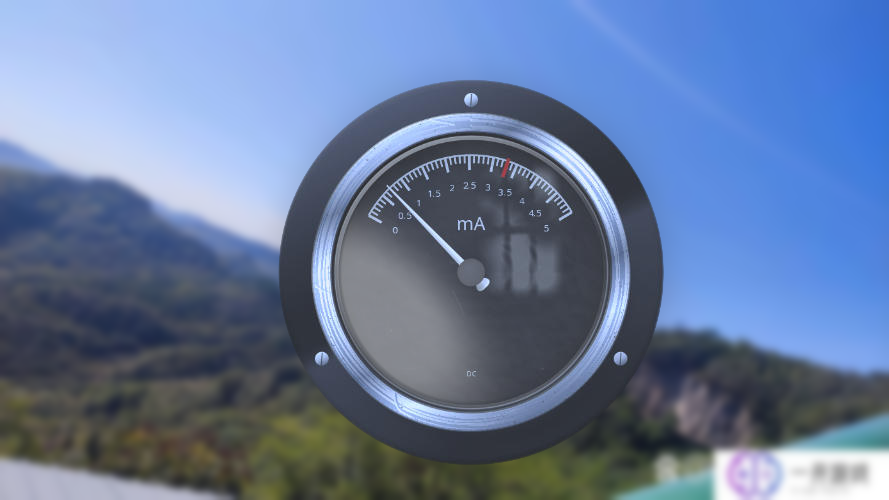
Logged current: 0.7,mA
